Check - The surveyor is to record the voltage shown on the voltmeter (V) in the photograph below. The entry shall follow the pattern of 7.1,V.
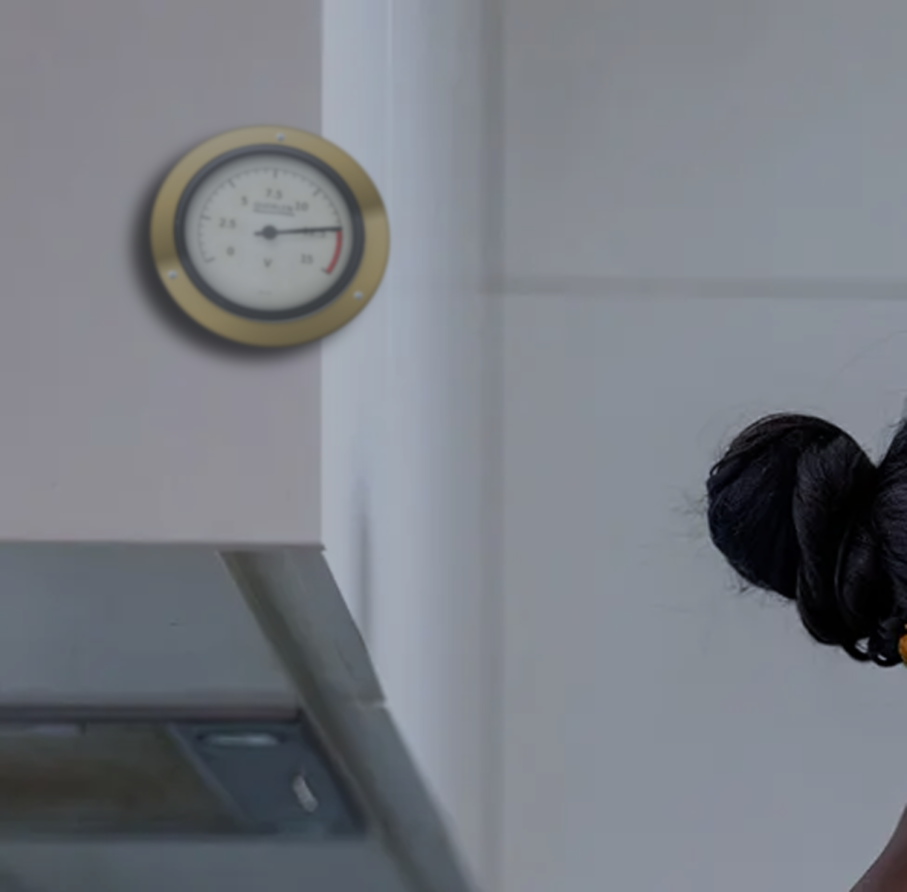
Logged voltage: 12.5,V
